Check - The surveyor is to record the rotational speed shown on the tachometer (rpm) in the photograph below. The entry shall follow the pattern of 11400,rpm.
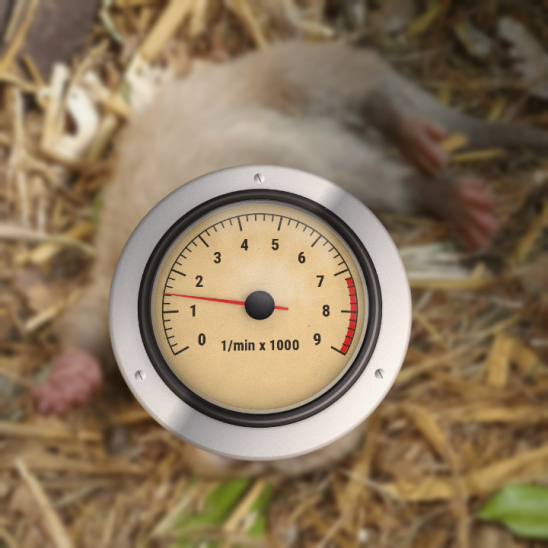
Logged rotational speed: 1400,rpm
